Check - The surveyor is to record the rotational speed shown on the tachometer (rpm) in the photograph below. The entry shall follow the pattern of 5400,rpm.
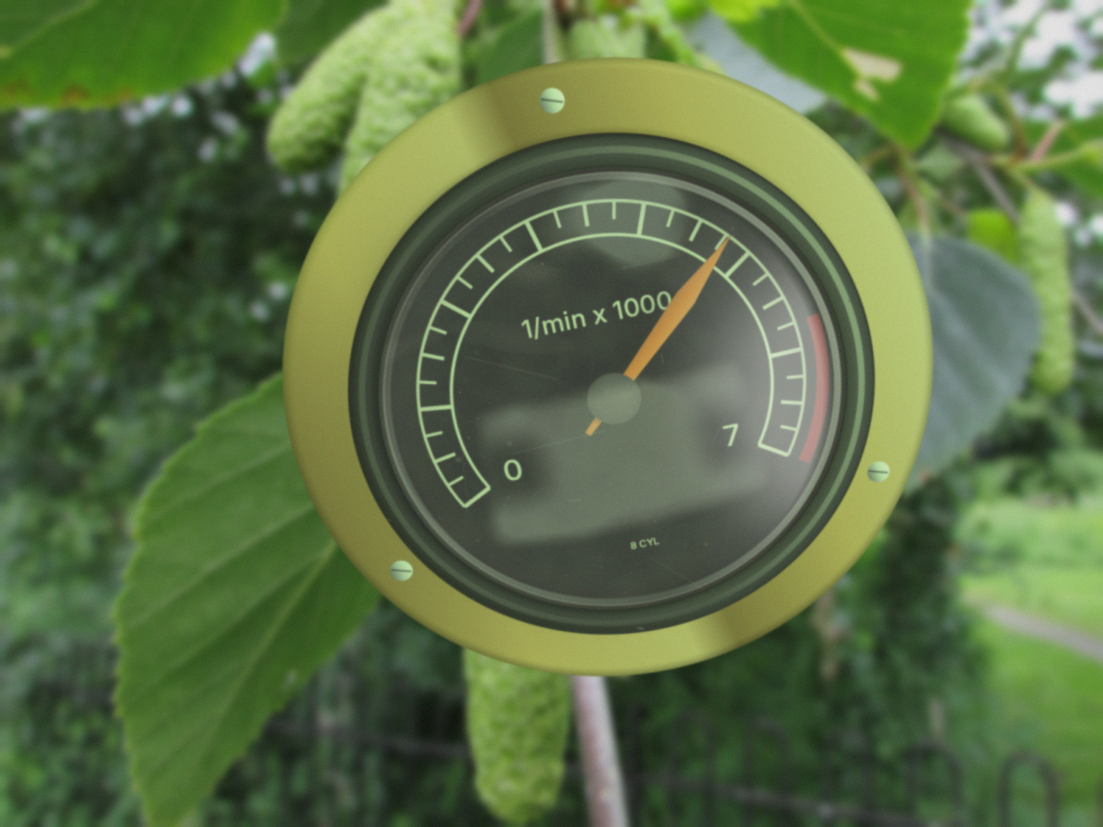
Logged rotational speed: 4750,rpm
